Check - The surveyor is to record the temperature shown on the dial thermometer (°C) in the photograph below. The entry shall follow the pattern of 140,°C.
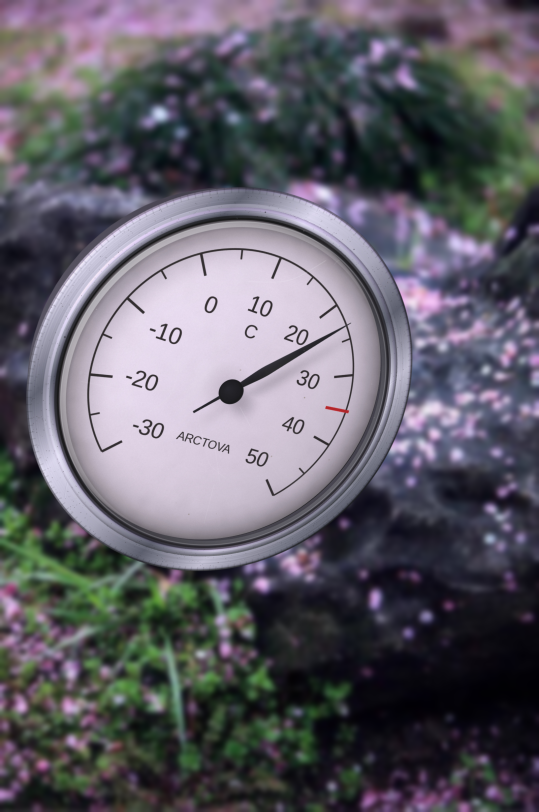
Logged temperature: 22.5,°C
